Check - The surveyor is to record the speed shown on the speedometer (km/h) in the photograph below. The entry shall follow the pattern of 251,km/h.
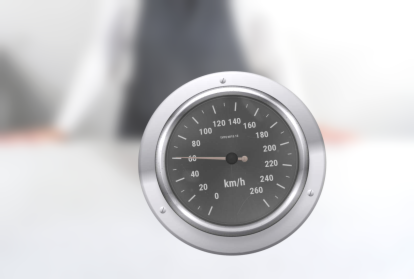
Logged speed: 60,km/h
